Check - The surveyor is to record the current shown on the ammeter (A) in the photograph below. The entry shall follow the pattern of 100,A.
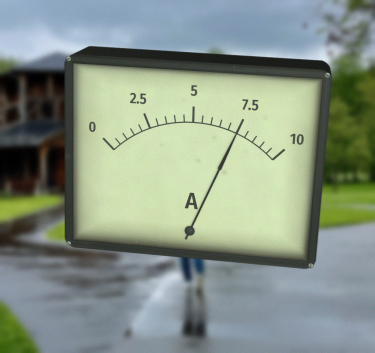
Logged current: 7.5,A
